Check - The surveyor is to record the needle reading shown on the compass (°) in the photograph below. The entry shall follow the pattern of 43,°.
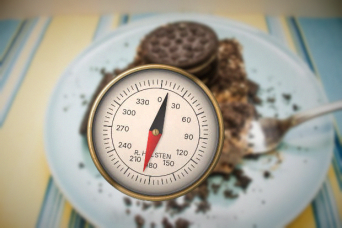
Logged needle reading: 190,°
